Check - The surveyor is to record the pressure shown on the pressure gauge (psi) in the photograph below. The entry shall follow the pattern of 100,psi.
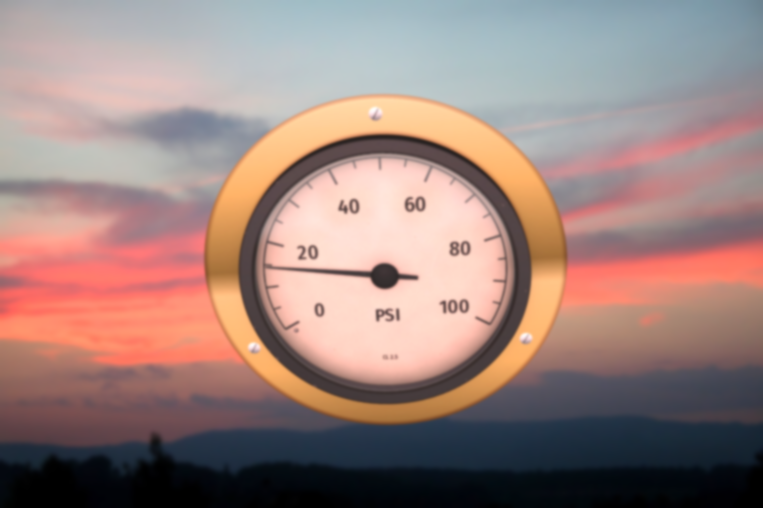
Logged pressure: 15,psi
